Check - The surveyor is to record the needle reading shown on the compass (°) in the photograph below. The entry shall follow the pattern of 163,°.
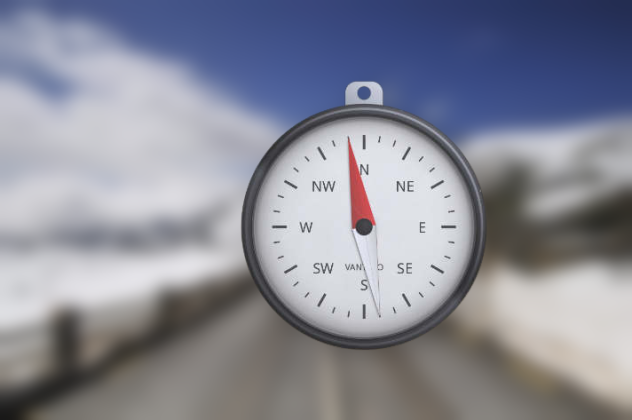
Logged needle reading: 350,°
